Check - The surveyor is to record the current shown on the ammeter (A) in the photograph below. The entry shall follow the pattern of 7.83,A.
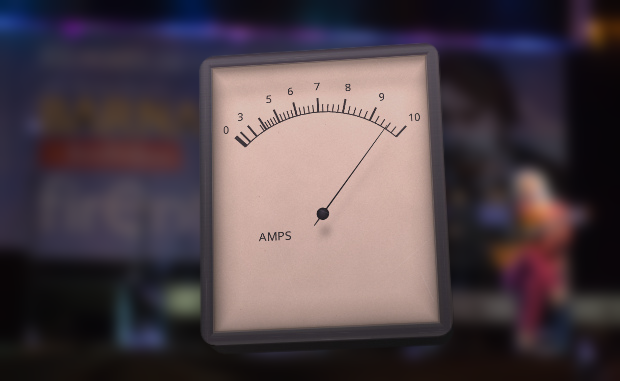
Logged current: 9.6,A
